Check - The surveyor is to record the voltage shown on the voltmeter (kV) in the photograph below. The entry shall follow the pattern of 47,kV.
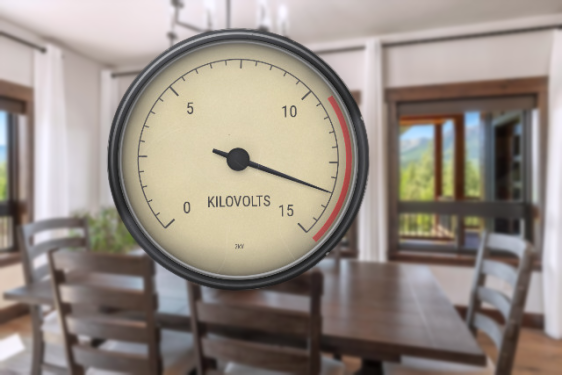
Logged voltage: 13.5,kV
